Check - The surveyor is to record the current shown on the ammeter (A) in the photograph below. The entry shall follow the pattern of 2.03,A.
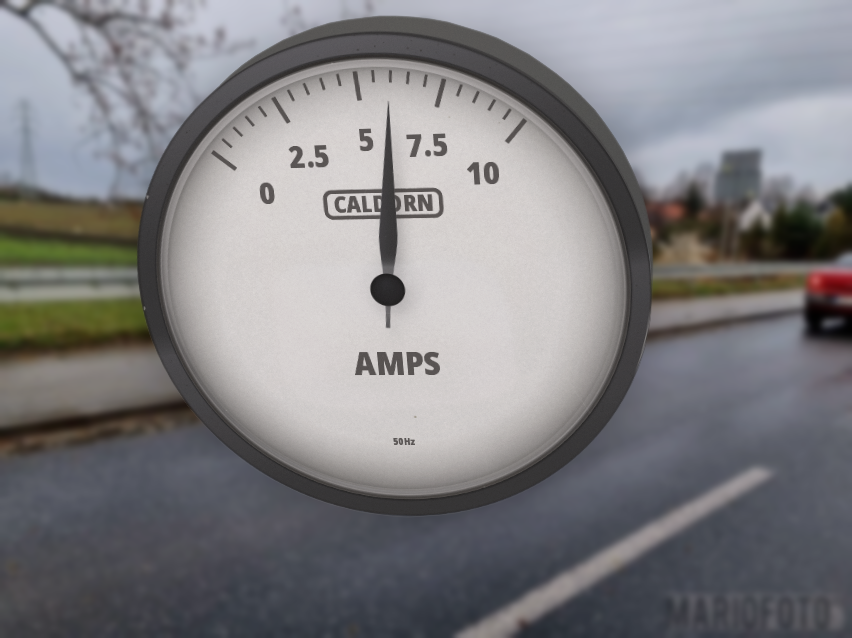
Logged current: 6,A
